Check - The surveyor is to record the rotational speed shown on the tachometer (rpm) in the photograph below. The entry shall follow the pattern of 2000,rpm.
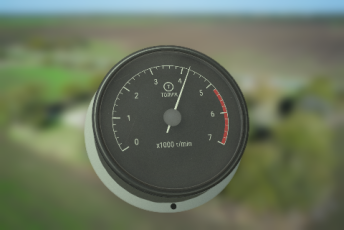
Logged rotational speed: 4200,rpm
